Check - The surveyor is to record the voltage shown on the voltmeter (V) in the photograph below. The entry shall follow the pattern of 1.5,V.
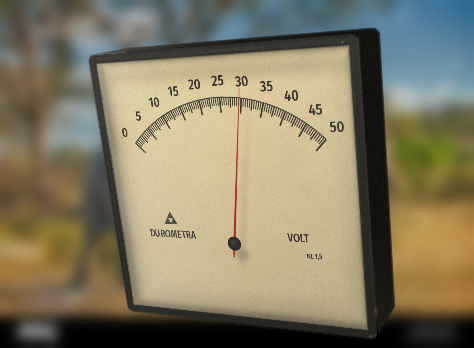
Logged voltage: 30,V
